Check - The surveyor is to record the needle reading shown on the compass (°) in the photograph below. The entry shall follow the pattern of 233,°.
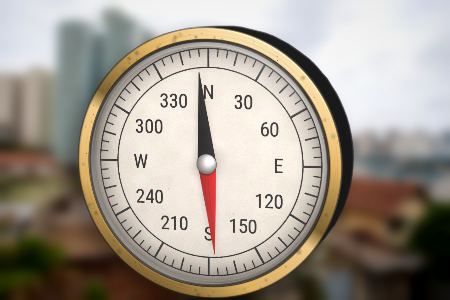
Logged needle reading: 175,°
